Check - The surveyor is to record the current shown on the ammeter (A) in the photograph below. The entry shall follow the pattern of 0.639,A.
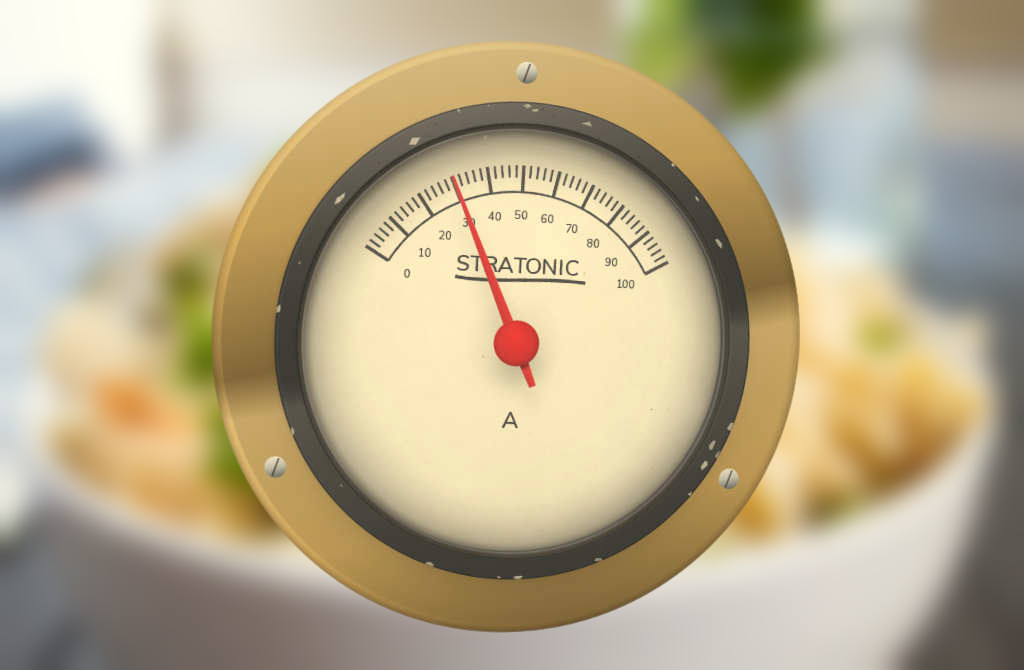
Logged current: 30,A
